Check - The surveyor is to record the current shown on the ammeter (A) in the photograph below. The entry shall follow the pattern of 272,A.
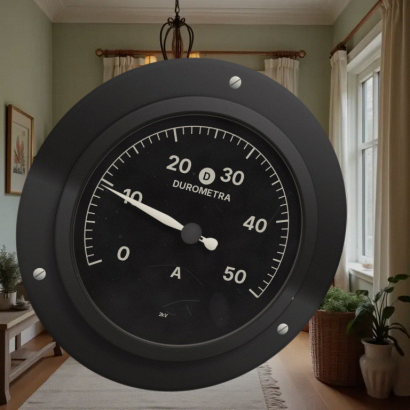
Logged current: 9.5,A
